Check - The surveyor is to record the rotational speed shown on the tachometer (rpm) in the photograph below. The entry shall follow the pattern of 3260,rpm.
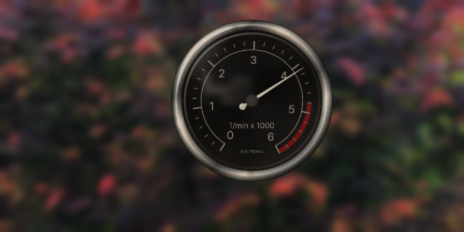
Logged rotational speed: 4100,rpm
